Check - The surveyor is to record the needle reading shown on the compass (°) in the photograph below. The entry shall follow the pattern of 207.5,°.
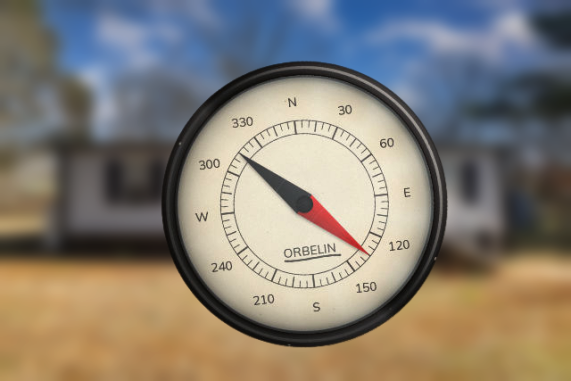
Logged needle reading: 135,°
